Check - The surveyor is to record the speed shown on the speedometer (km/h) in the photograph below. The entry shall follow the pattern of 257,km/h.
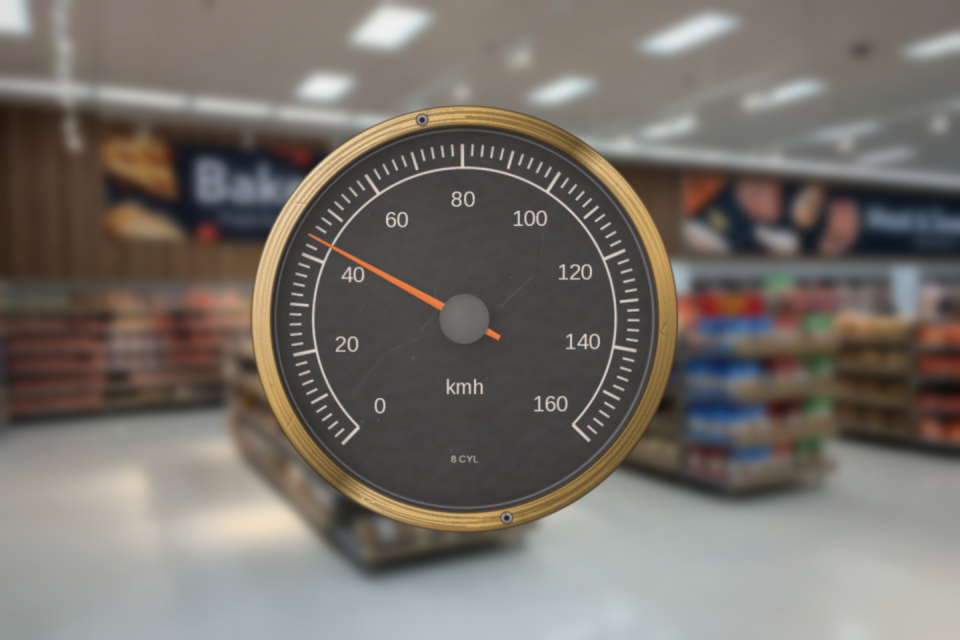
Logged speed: 44,km/h
